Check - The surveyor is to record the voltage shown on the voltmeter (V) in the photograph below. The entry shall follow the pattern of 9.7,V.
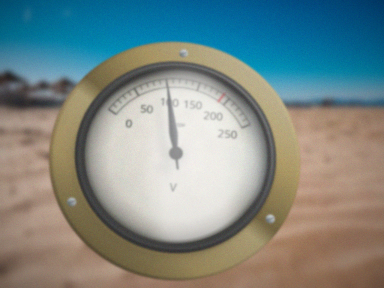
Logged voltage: 100,V
